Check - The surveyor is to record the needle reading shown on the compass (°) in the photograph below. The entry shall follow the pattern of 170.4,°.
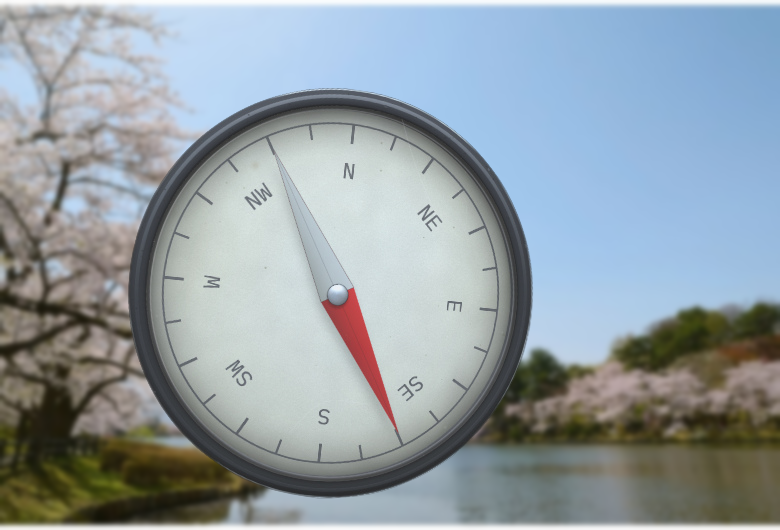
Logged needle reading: 150,°
